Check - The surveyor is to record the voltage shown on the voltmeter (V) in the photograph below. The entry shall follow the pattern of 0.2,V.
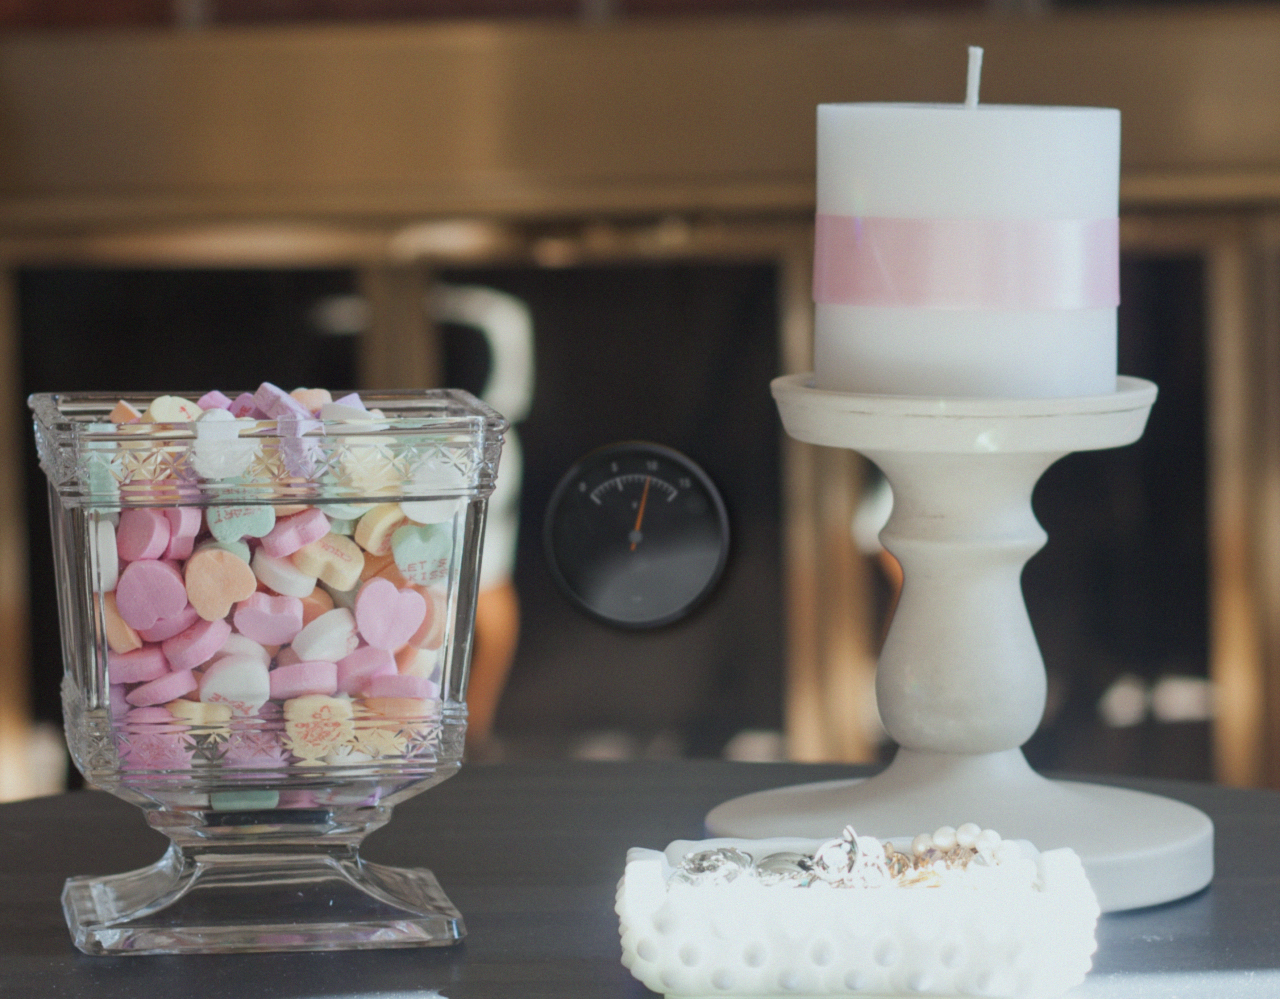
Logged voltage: 10,V
